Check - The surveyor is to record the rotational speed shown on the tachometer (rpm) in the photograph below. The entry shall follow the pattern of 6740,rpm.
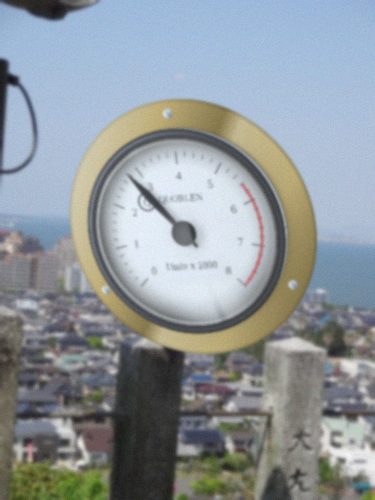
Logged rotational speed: 2800,rpm
